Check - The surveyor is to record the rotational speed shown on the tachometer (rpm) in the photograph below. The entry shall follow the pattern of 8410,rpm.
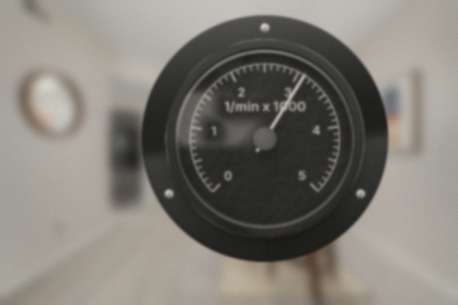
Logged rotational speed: 3100,rpm
